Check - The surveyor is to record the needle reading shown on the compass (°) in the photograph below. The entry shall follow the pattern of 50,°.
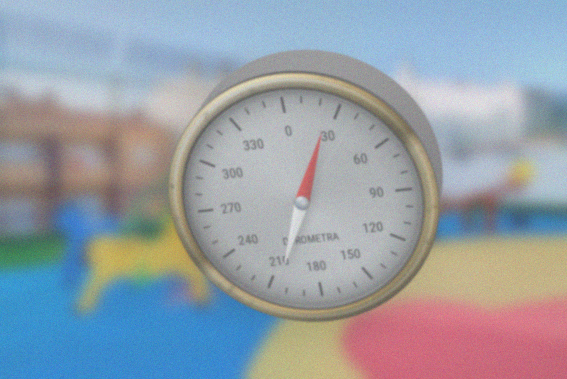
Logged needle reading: 25,°
